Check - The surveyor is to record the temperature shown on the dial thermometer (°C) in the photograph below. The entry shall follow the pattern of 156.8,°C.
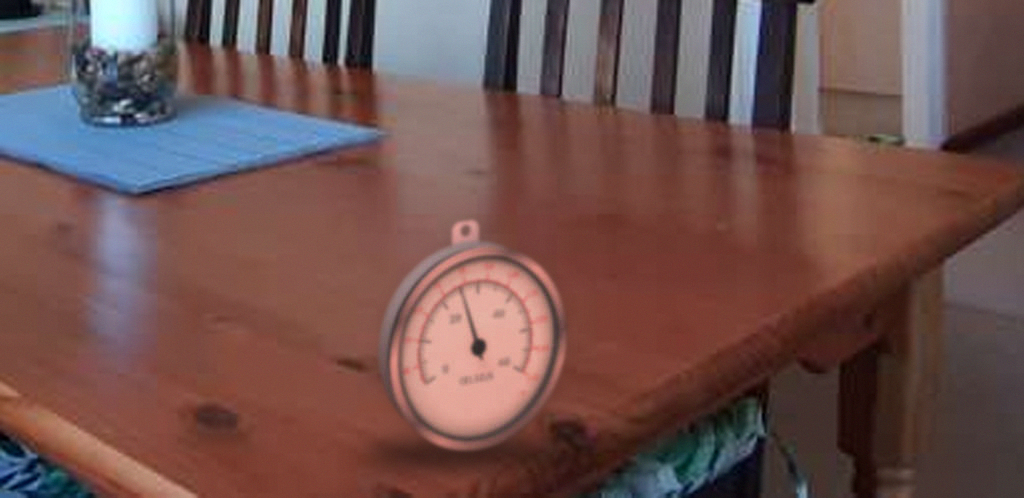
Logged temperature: 25,°C
